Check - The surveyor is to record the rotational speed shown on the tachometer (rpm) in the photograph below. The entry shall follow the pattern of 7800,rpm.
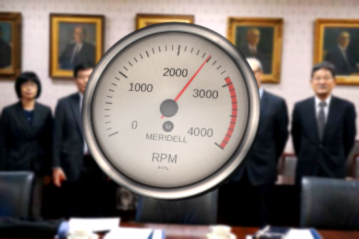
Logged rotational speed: 2500,rpm
